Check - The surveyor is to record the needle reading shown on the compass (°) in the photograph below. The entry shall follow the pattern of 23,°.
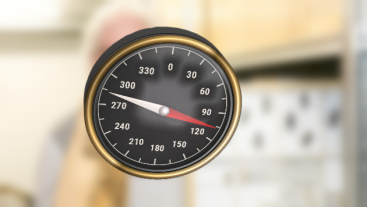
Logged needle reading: 105,°
